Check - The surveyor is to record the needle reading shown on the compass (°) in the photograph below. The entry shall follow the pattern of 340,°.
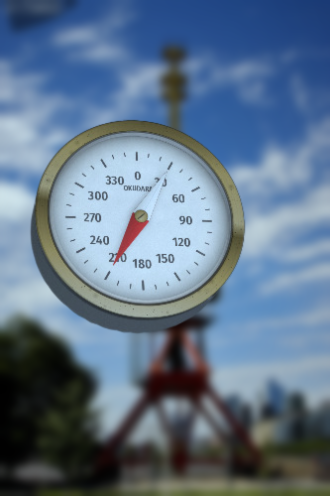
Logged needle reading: 210,°
